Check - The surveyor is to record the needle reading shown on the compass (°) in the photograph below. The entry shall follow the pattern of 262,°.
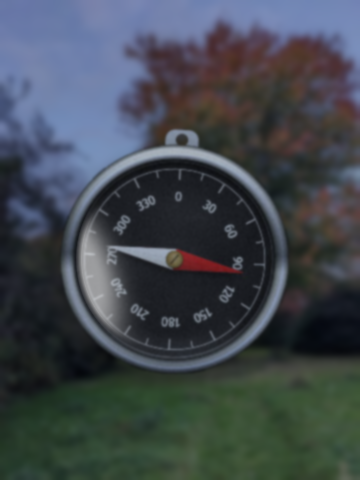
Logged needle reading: 97.5,°
